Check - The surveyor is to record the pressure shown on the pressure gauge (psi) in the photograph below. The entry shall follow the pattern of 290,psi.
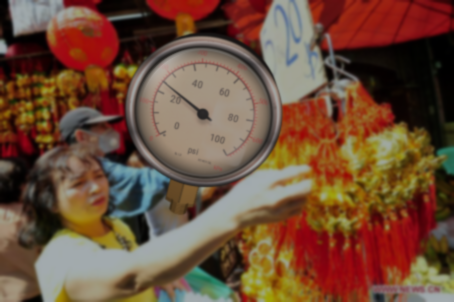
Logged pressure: 25,psi
